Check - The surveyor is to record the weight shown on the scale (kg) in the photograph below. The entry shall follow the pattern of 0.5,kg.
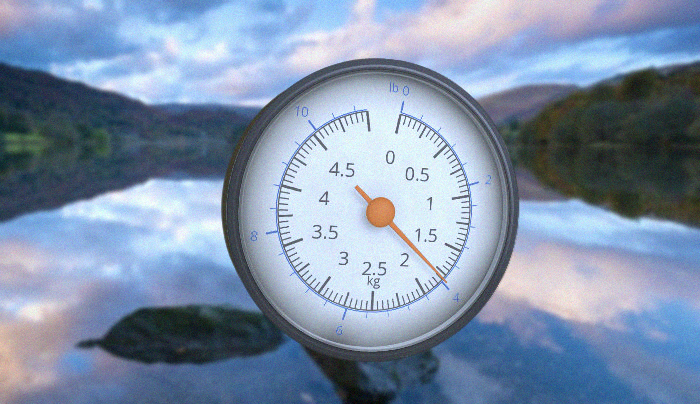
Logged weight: 1.8,kg
